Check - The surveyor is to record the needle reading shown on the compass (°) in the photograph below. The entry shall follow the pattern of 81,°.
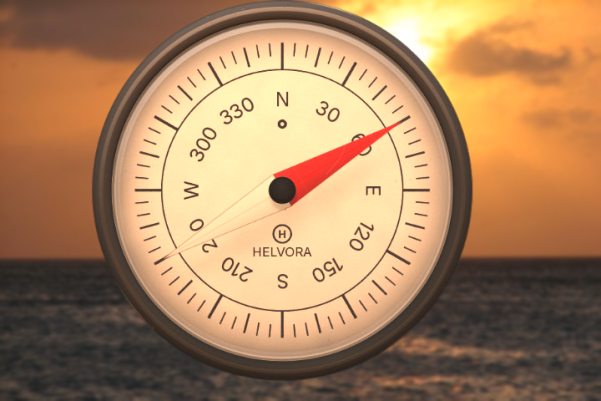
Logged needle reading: 60,°
